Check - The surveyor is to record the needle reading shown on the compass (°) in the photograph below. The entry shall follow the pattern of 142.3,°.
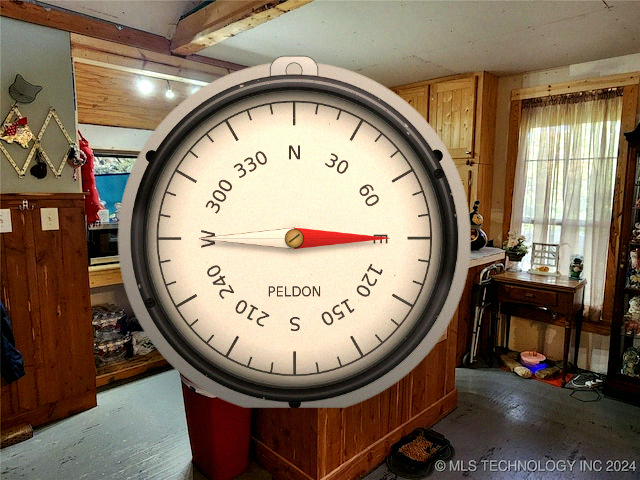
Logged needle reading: 90,°
